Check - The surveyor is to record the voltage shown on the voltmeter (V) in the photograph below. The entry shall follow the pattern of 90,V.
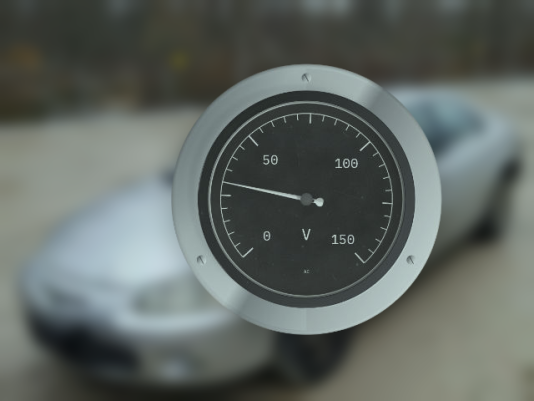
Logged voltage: 30,V
